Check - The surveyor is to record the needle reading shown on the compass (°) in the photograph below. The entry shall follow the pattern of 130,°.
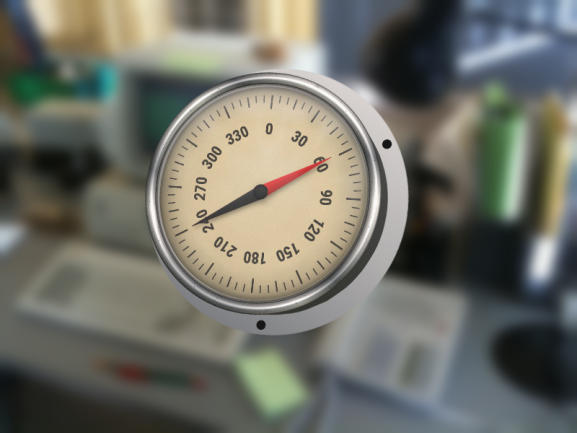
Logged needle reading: 60,°
